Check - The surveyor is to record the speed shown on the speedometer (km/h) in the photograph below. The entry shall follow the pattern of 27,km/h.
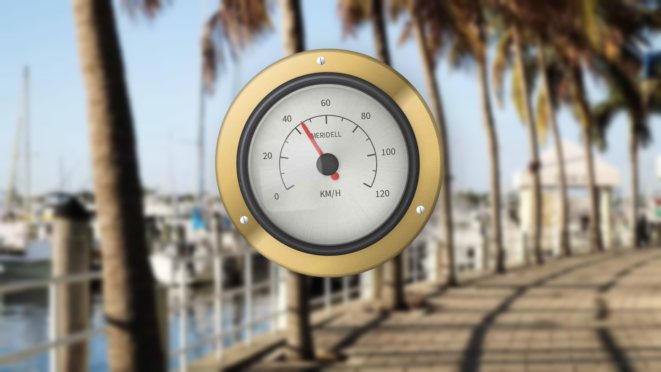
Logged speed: 45,km/h
